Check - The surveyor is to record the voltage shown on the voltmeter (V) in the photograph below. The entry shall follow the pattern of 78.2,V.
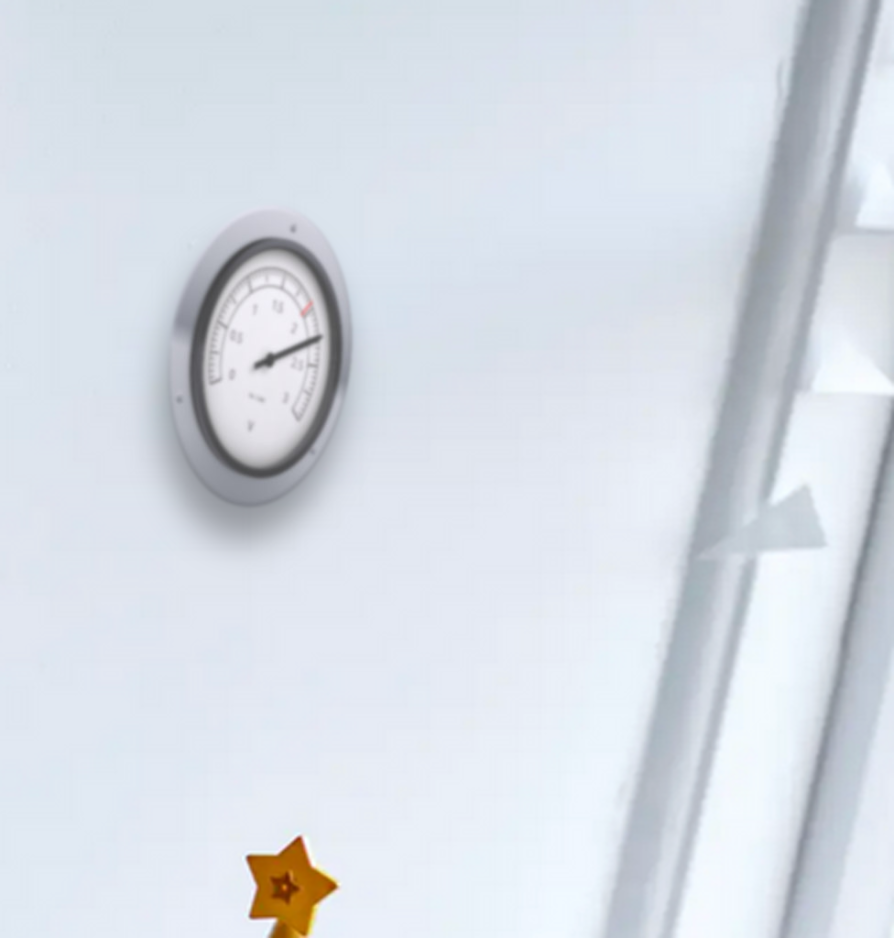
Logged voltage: 2.25,V
